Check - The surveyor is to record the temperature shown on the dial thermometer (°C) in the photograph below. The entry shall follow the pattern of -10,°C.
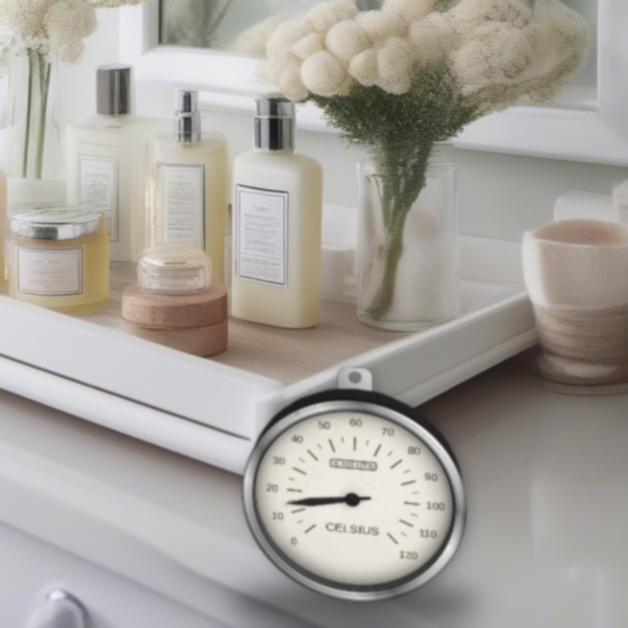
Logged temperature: 15,°C
